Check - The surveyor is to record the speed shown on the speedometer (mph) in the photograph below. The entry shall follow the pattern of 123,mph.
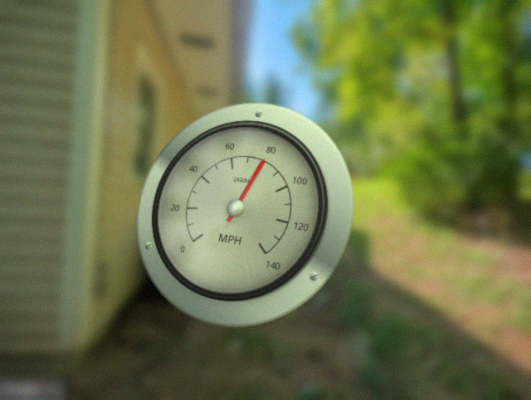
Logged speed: 80,mph
